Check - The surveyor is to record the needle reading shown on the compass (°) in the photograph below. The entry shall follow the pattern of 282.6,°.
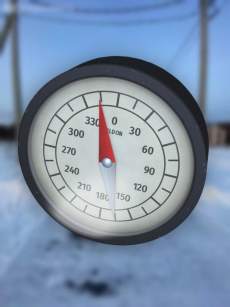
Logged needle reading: 345,°
